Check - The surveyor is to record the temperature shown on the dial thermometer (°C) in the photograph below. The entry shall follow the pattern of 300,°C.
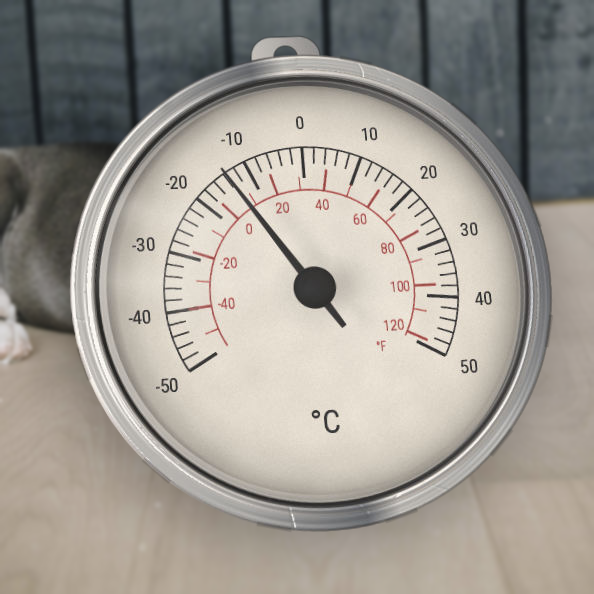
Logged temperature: -14,°C
